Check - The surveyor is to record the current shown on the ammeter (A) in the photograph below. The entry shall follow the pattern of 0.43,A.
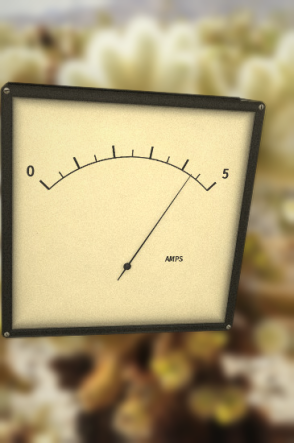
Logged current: 4.25,A
